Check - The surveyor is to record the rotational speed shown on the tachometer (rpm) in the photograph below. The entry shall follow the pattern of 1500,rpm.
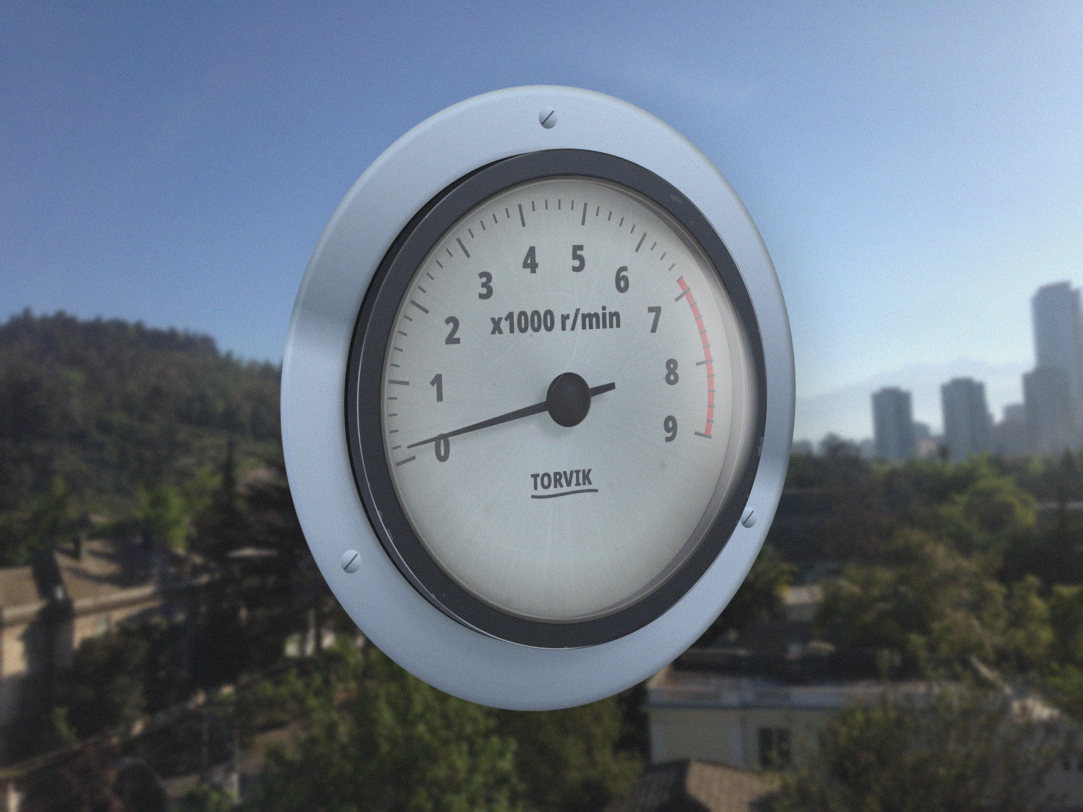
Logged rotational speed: 200,rpm
